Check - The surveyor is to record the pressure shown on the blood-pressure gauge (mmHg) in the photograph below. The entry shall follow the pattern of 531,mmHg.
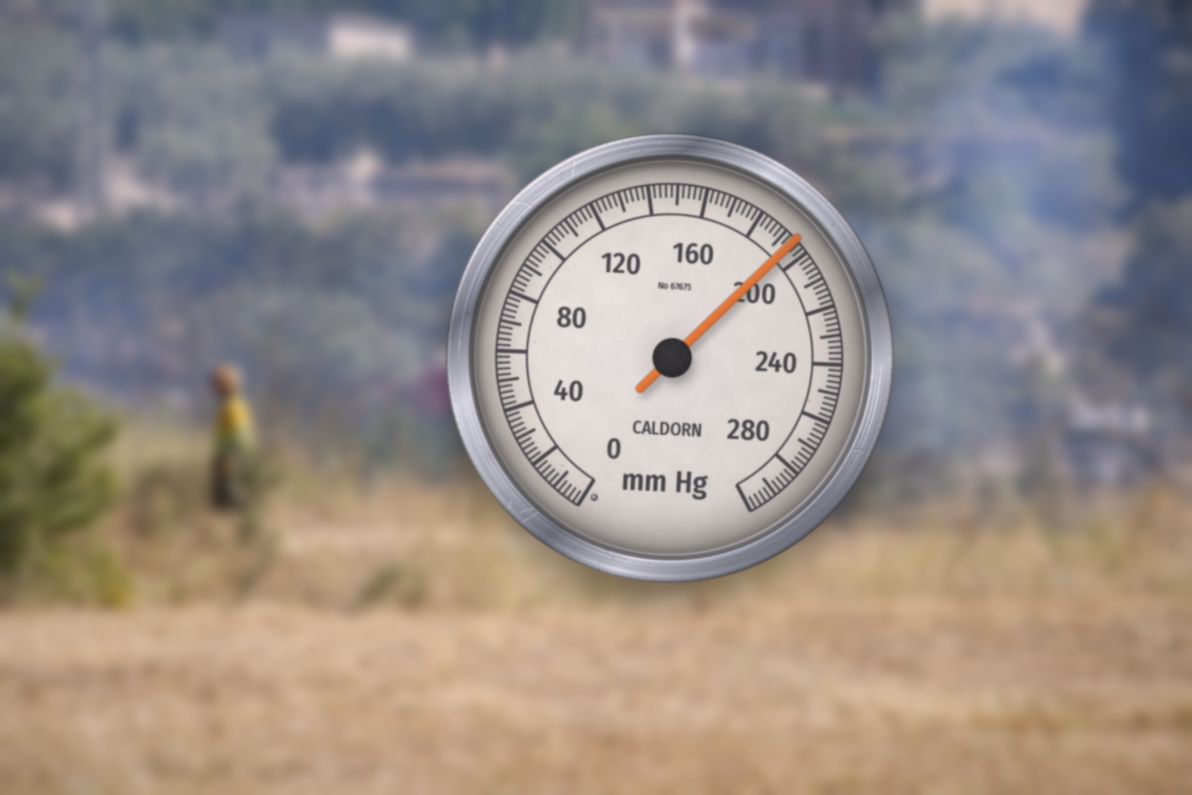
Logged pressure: 194,mmHg
